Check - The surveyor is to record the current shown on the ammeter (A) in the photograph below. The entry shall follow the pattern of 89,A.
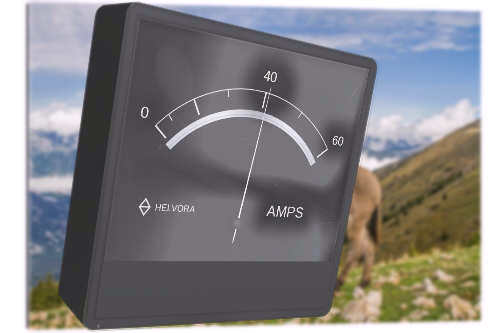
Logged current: 40,A
